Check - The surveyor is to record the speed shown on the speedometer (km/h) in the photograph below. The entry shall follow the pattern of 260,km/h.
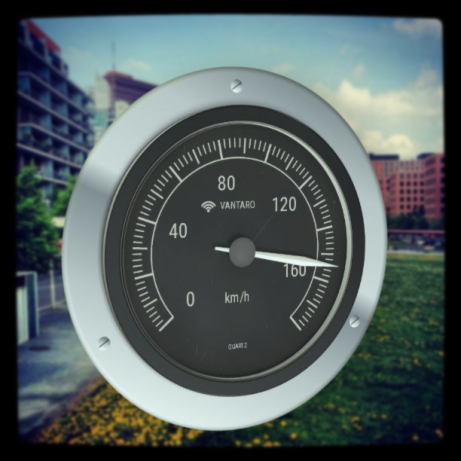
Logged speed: 154,km/h
